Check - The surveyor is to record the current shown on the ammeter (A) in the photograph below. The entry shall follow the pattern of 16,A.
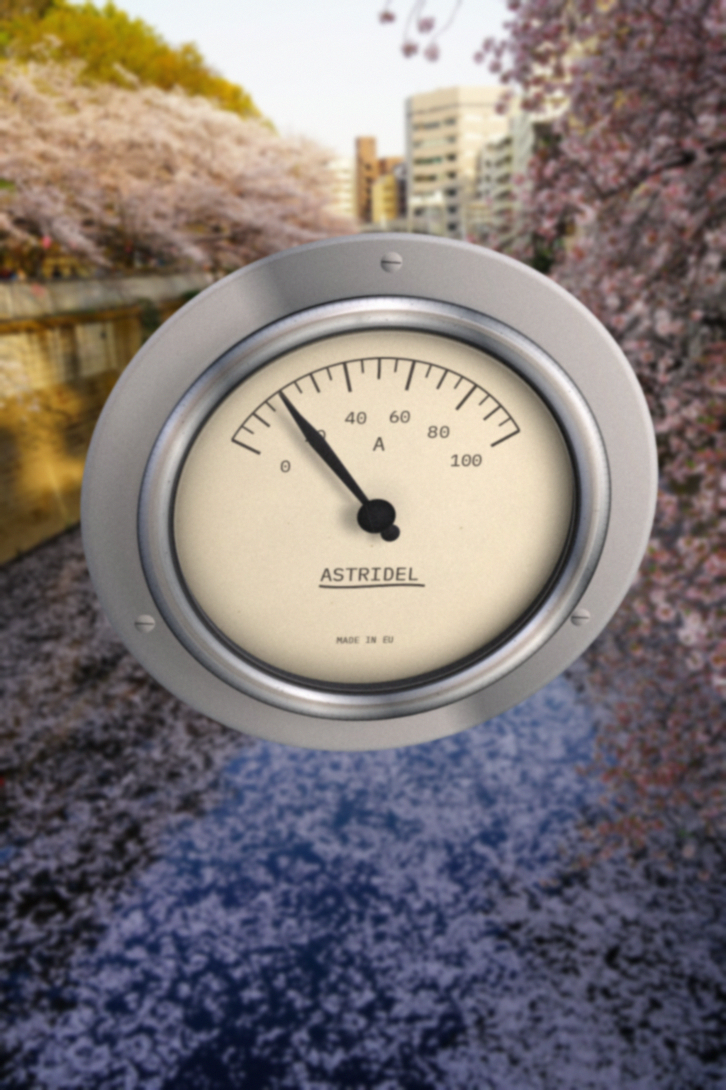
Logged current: 20,A
